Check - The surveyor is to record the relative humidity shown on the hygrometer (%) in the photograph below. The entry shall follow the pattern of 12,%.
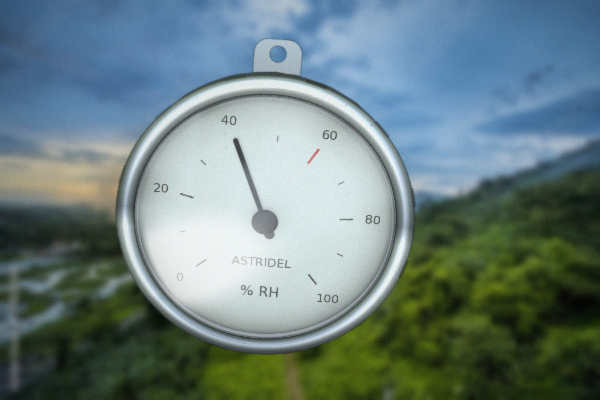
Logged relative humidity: 40,%
